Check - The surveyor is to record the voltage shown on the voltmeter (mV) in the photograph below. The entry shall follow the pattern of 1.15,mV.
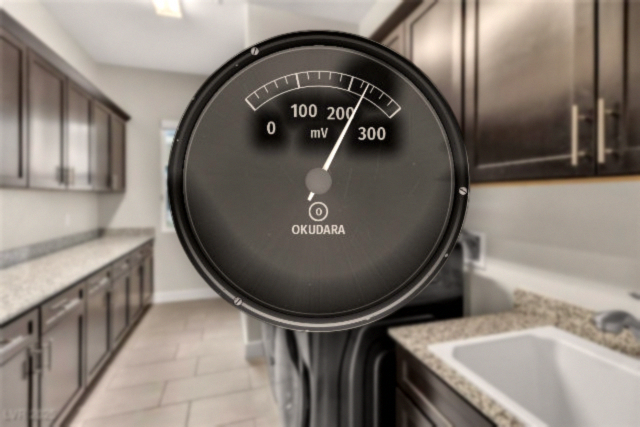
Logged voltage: 230,mV
